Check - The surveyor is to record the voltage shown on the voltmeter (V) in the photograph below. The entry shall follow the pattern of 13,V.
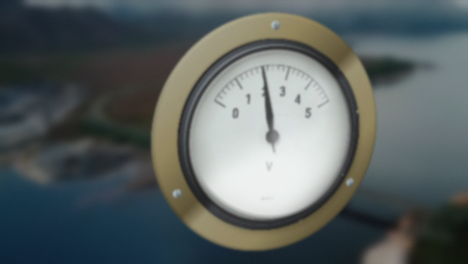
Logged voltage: 2,V
